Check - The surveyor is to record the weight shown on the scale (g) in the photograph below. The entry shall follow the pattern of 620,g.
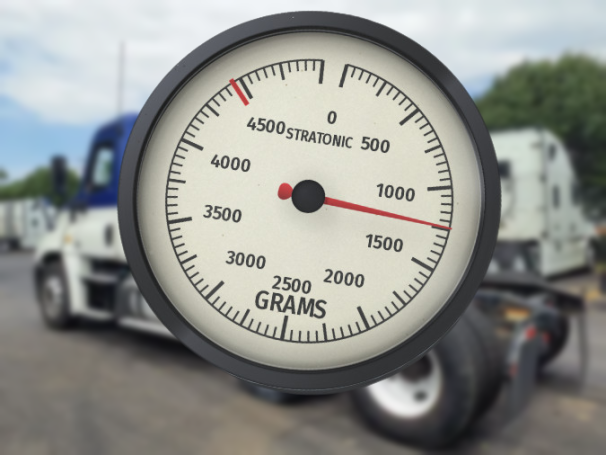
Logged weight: 1250,g
